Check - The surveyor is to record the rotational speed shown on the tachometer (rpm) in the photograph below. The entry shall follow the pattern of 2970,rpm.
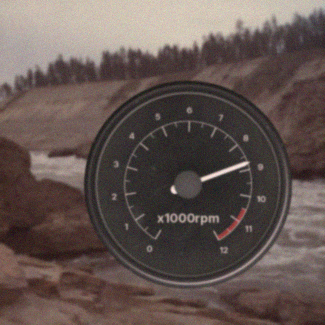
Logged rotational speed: 8750,rpm
